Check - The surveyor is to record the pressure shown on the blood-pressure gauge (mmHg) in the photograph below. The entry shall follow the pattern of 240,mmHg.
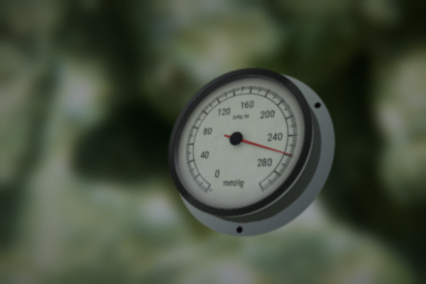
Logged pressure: 260,mmHg
